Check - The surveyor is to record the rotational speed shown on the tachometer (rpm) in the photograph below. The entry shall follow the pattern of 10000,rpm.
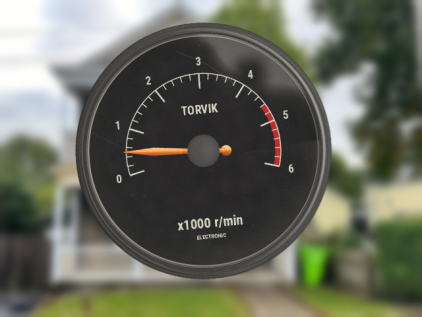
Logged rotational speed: 500,rpm
